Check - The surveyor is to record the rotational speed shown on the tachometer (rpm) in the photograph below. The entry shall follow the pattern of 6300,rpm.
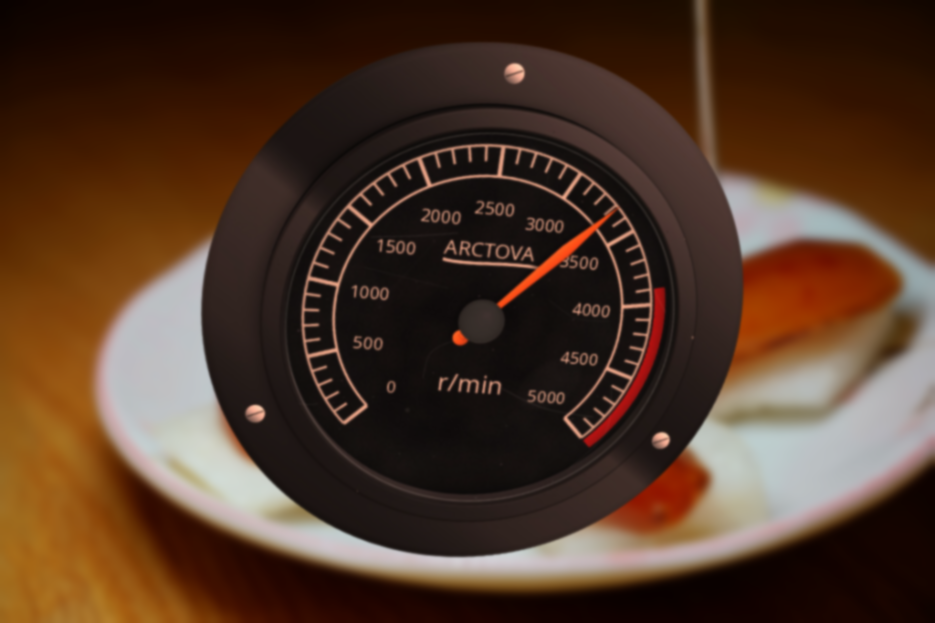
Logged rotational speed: 3300,rpm
